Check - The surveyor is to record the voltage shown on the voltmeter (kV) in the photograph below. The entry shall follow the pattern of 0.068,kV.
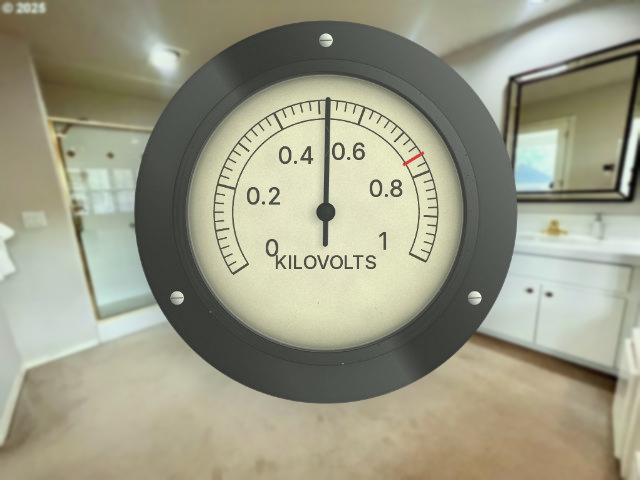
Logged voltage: 0.52,kV
